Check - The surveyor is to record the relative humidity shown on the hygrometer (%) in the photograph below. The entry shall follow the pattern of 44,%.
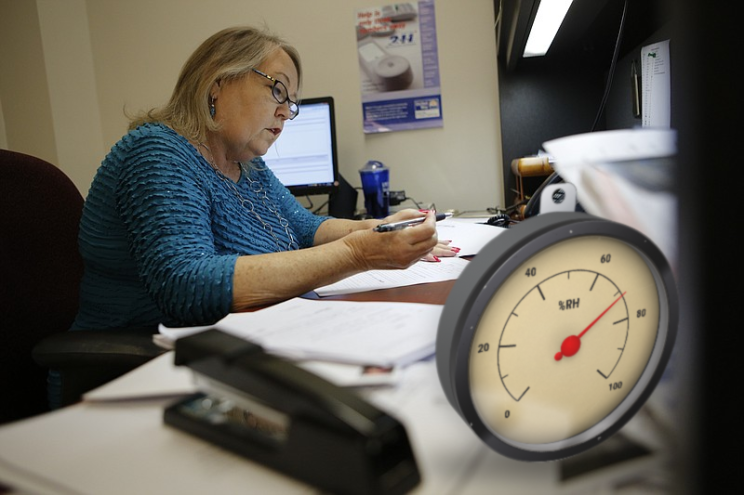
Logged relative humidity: 70,%
